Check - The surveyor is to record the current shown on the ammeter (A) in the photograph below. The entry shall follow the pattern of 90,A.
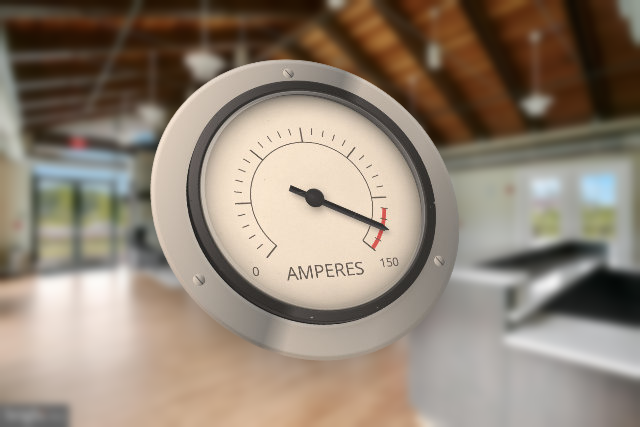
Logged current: 140,A
